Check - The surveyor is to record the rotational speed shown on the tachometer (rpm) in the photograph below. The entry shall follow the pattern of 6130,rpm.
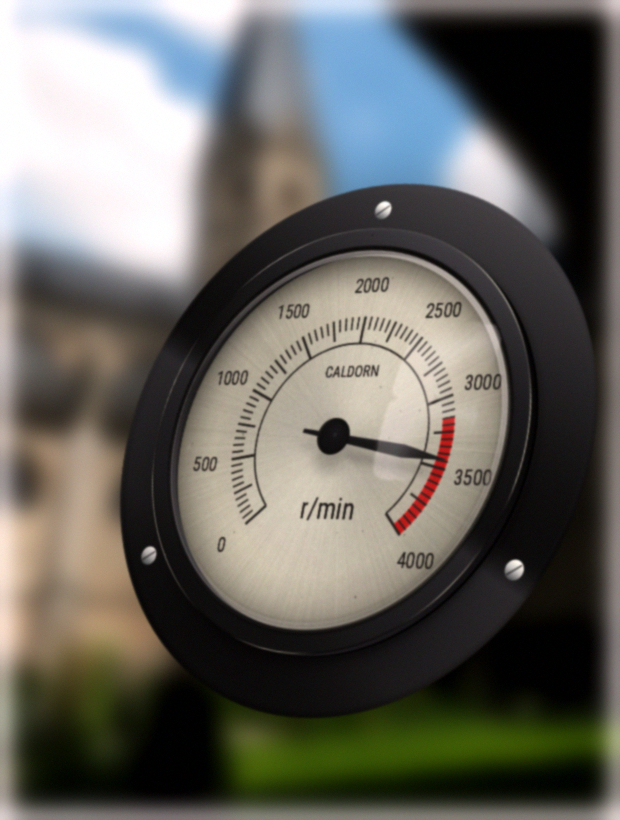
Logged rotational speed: 3450,rpm
